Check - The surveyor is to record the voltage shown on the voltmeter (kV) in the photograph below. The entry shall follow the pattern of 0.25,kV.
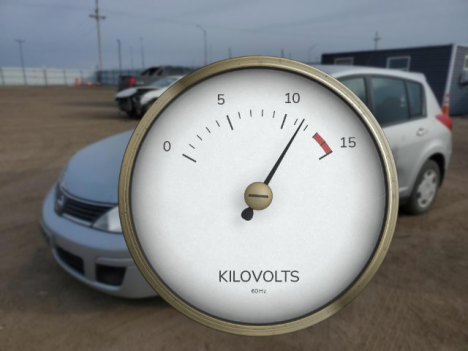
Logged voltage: 11.5,kV
